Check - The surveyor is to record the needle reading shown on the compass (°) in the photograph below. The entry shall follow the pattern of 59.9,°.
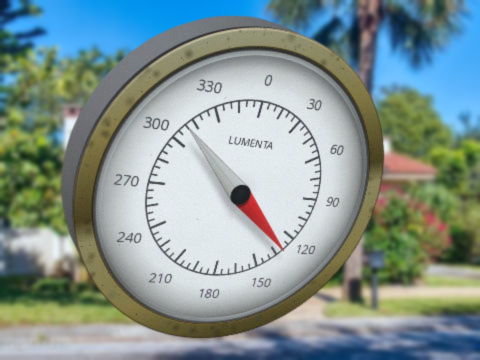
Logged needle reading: 130,°
